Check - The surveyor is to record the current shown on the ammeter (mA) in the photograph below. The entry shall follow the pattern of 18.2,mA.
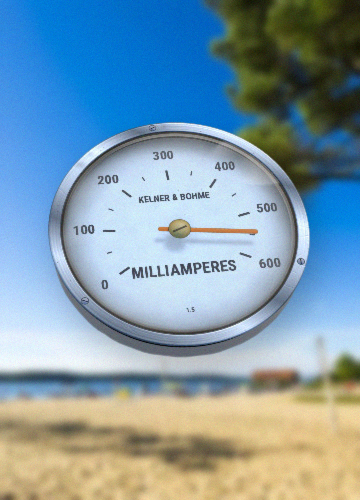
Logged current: 550,mA
